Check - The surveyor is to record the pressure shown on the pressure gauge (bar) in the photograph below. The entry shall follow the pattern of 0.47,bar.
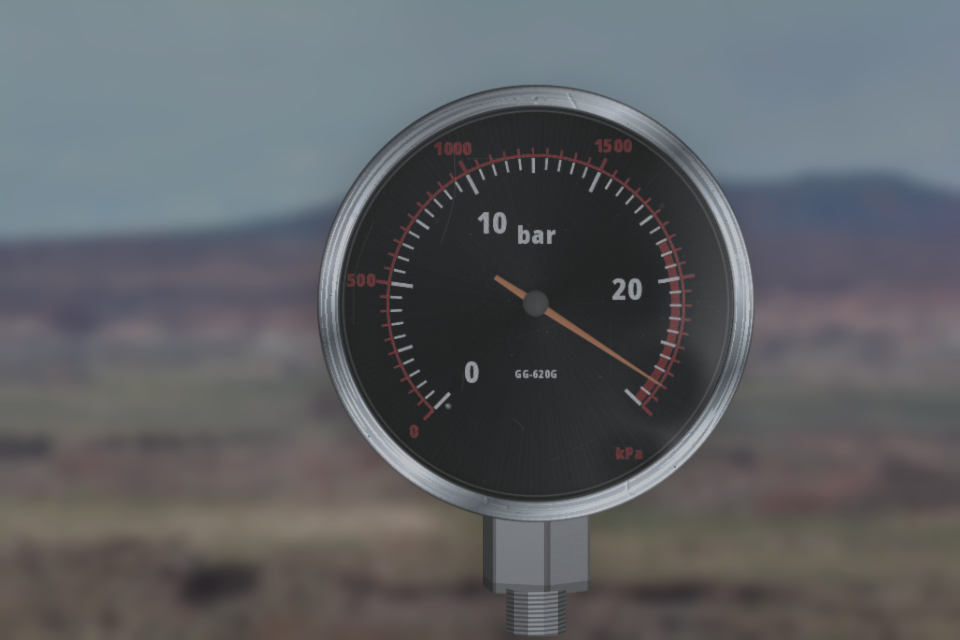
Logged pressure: 24,bar
